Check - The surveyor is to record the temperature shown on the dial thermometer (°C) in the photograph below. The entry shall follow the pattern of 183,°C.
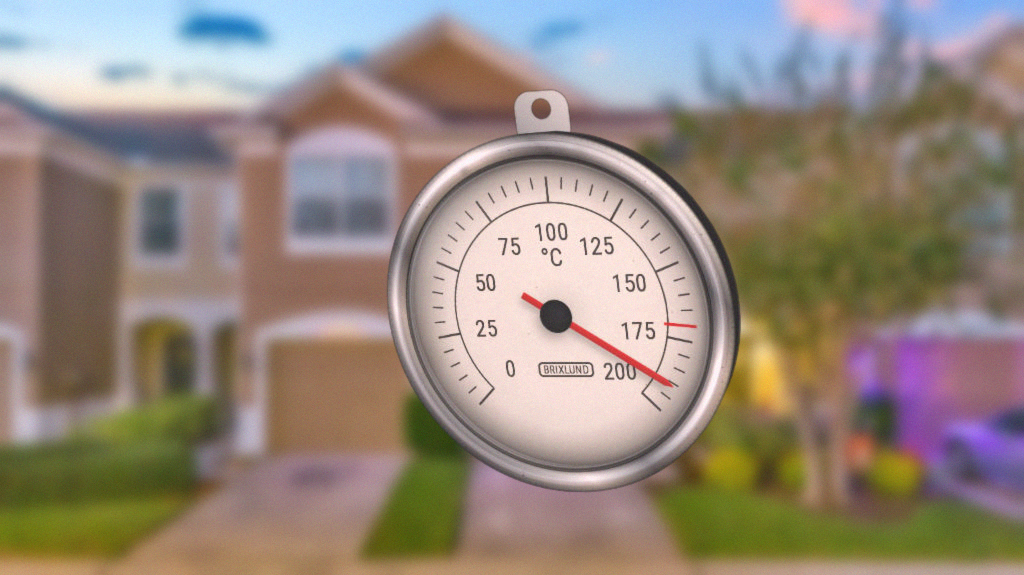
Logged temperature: 190,°C
